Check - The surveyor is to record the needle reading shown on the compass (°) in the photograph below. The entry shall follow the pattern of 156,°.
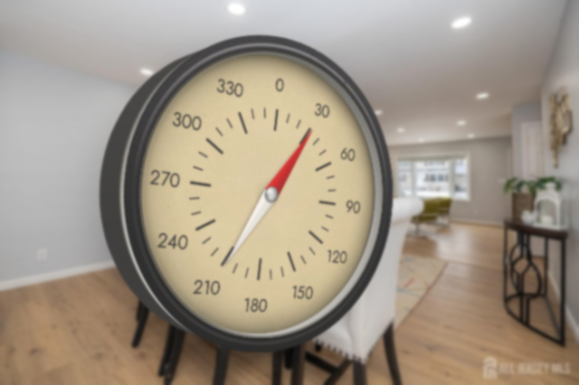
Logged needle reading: 30,°
